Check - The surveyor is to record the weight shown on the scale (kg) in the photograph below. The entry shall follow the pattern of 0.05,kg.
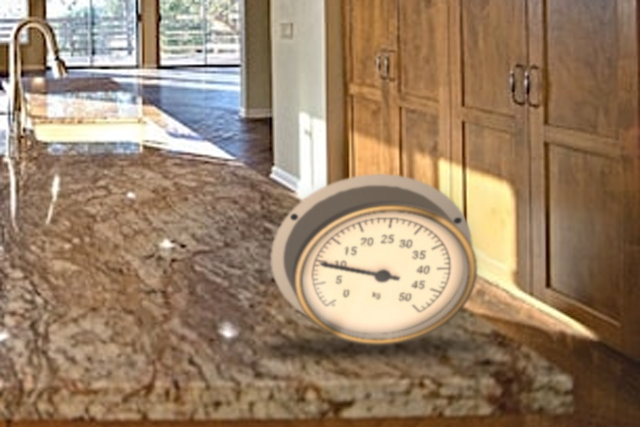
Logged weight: 10,kg
